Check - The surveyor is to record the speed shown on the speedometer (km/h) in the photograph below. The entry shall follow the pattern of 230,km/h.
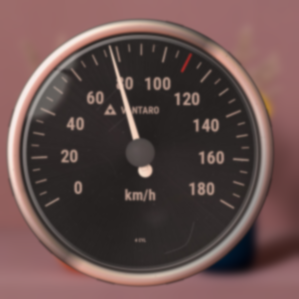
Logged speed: 77.5,km/h
